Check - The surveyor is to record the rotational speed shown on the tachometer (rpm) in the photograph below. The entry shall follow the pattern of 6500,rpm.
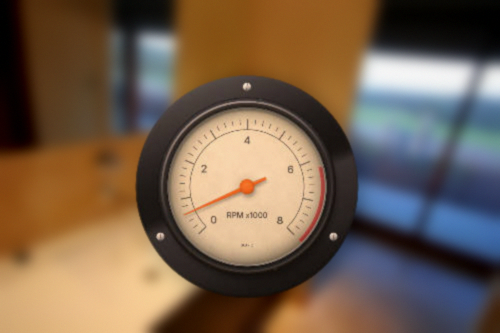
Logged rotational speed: 600,rpm
